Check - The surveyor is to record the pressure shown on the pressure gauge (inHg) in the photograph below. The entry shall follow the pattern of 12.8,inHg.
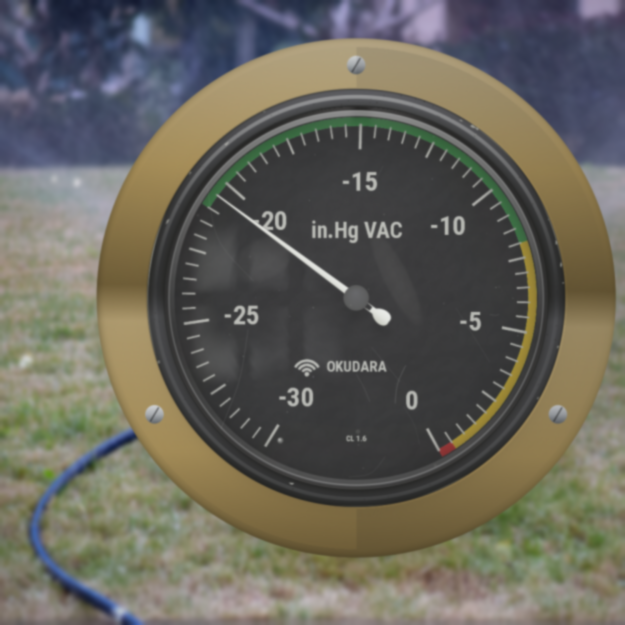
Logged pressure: -20.5,inHg
